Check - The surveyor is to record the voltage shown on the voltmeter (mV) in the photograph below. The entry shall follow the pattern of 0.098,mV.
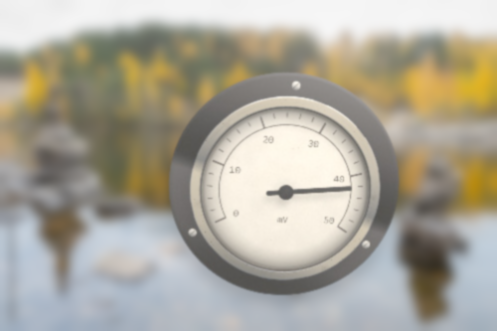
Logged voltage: 42,mV
